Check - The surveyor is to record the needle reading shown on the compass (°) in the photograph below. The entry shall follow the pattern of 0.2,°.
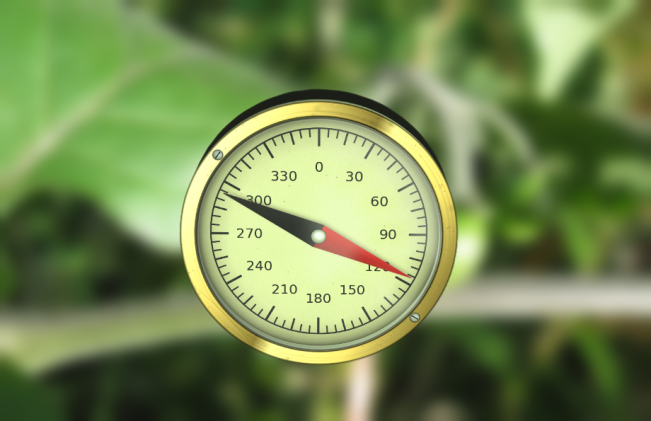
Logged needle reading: 115,°
